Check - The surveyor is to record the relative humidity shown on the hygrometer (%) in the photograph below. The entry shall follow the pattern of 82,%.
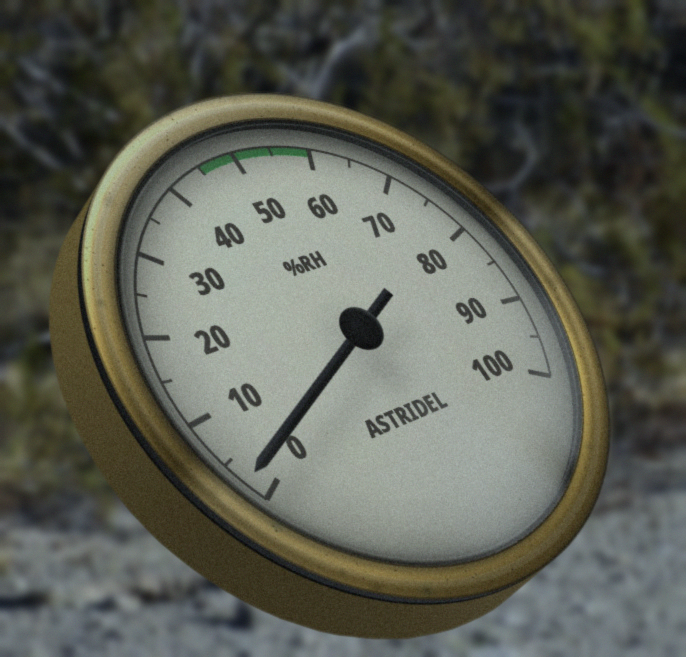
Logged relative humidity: 2.5,%
